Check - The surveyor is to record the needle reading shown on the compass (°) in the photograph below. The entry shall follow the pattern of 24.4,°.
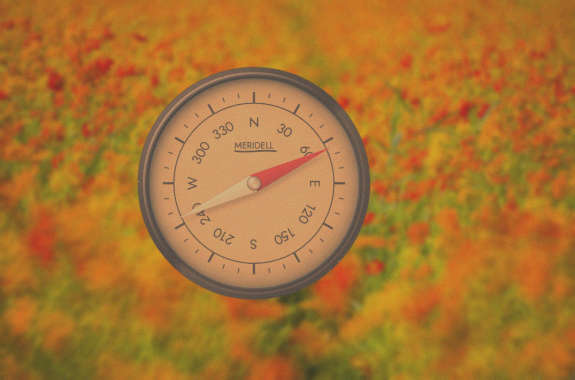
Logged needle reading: 65,°
